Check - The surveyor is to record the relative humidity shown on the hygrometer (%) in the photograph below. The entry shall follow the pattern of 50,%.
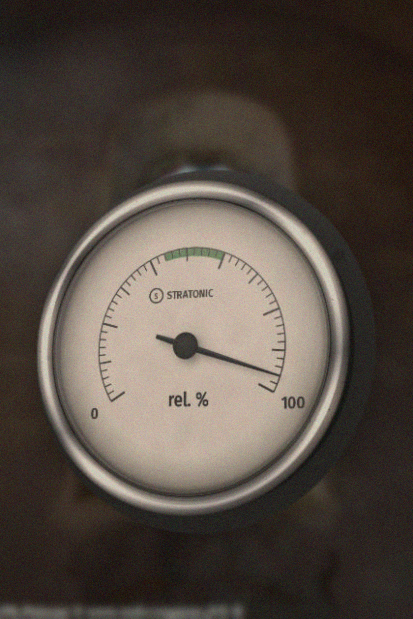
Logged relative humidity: 96,%
